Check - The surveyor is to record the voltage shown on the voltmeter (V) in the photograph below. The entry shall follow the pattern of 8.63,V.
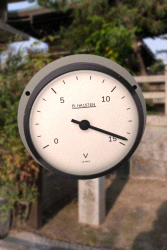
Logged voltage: 14.5,V
